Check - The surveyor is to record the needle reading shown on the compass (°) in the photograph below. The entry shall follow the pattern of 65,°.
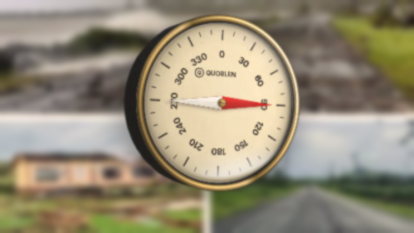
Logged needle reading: 90,°
